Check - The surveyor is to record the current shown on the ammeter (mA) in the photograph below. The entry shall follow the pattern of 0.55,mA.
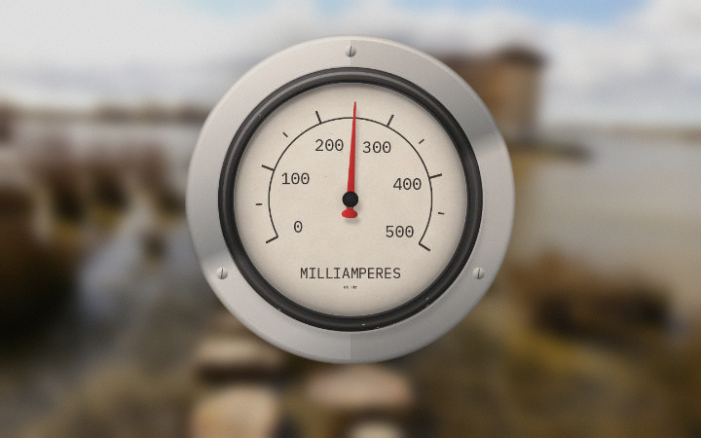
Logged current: 250,mA
